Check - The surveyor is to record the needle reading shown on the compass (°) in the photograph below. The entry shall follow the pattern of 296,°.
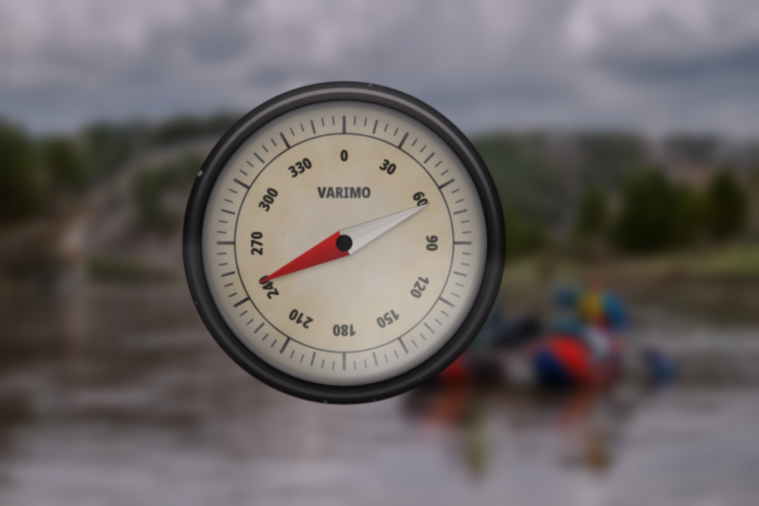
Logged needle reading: 245,°
